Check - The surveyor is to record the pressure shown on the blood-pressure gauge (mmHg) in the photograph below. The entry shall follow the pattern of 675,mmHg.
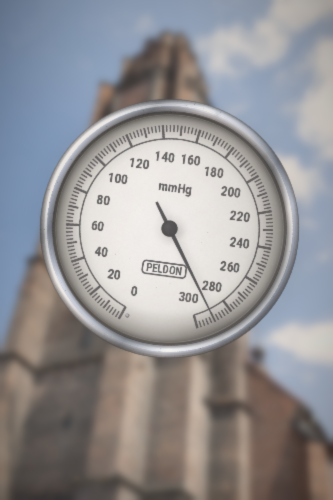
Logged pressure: 290,mmHg
